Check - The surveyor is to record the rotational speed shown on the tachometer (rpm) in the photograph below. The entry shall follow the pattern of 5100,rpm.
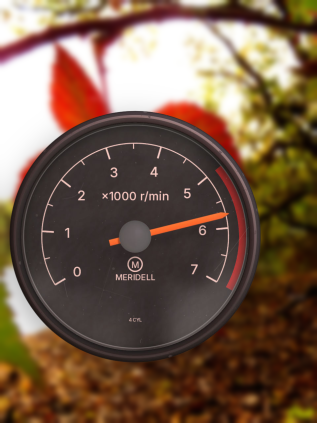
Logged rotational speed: 5750,rpm
